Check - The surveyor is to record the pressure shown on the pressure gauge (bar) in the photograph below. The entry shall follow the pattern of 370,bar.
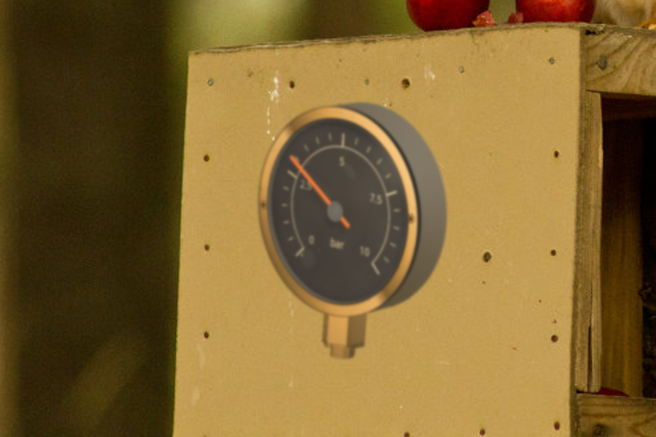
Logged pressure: 3,bar
